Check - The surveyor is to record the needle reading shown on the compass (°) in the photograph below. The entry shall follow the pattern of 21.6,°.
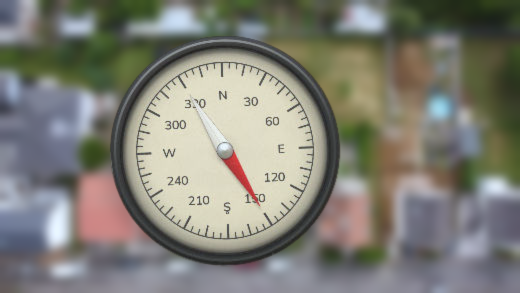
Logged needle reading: 150,°
